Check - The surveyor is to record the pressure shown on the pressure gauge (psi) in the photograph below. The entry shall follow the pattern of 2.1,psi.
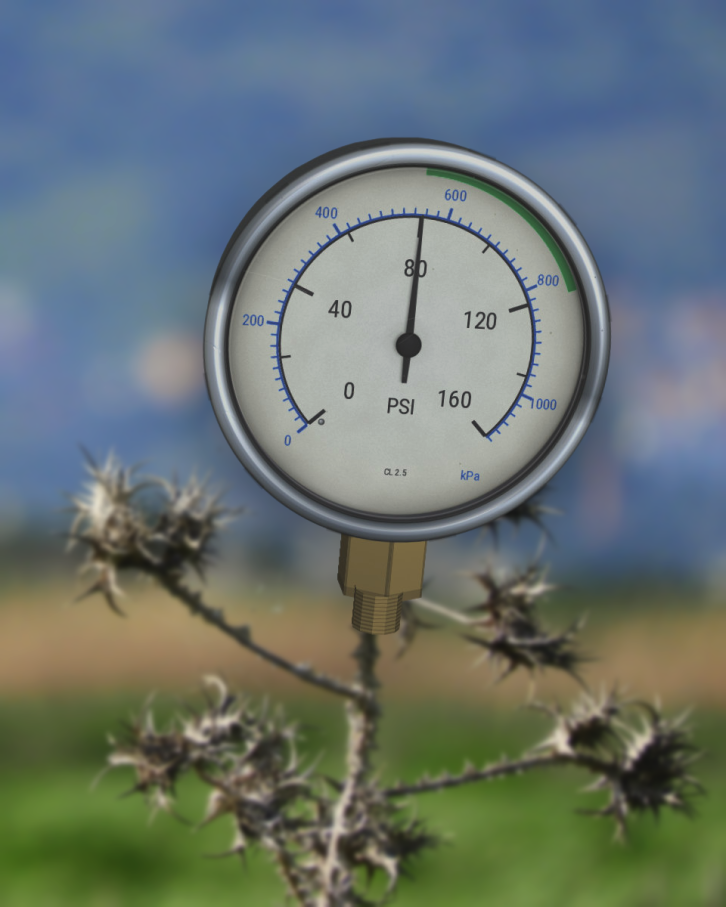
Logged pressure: 80,psi
